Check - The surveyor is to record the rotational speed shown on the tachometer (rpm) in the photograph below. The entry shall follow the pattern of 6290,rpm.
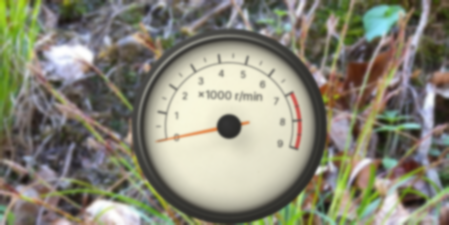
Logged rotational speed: 0,rpm
